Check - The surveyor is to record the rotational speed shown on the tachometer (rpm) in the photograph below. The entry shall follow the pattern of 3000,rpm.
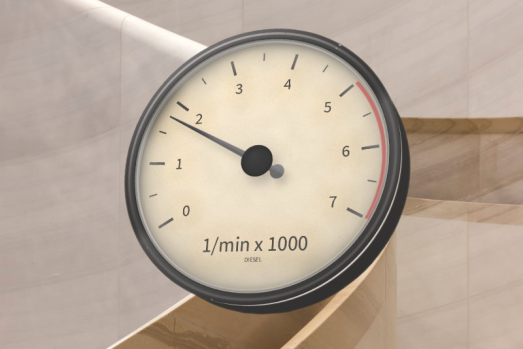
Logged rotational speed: 1750,rpm
